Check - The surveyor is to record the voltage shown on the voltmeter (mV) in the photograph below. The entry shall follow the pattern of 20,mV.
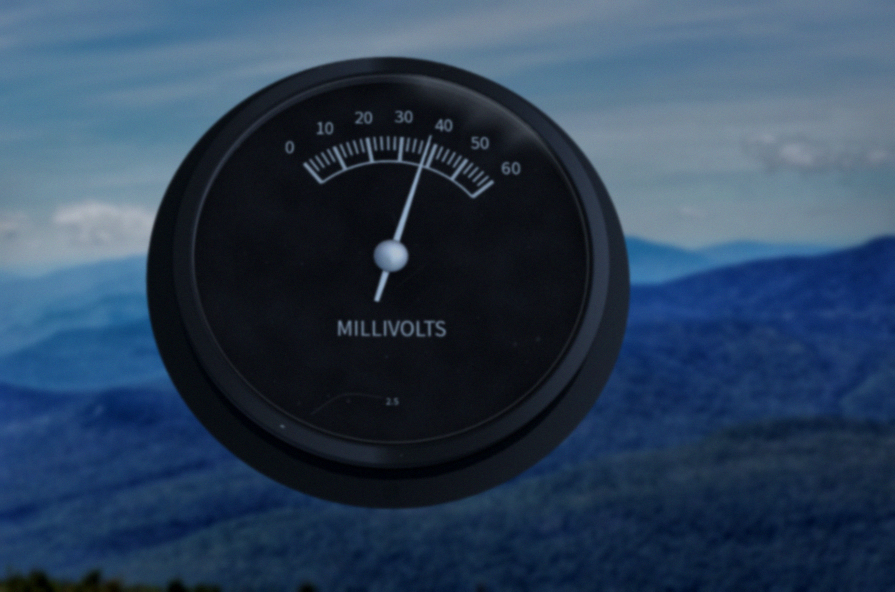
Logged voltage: 38,mV
